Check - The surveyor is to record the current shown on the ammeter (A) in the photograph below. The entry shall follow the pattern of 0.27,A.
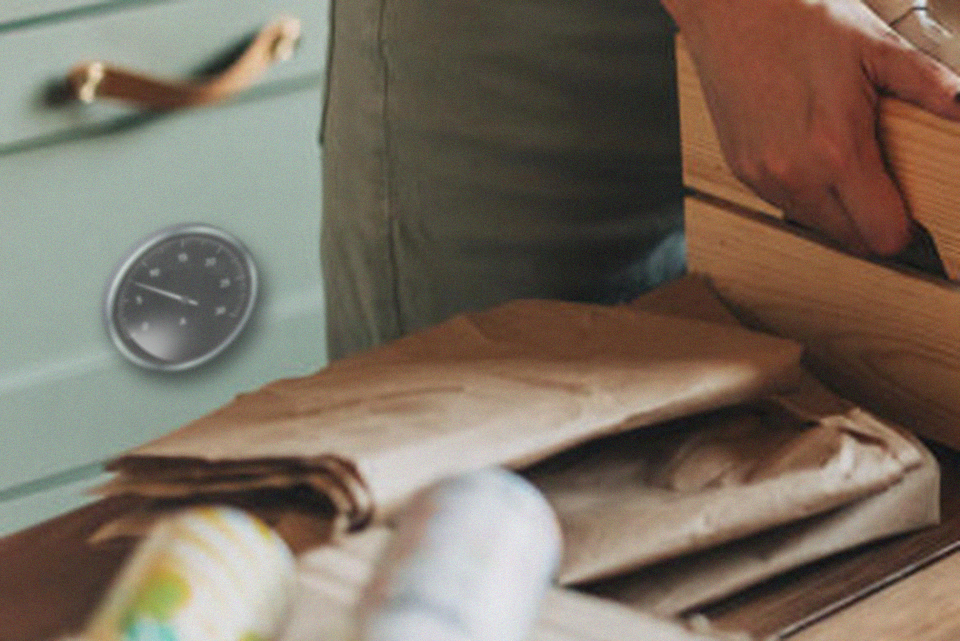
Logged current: 7.5,A
